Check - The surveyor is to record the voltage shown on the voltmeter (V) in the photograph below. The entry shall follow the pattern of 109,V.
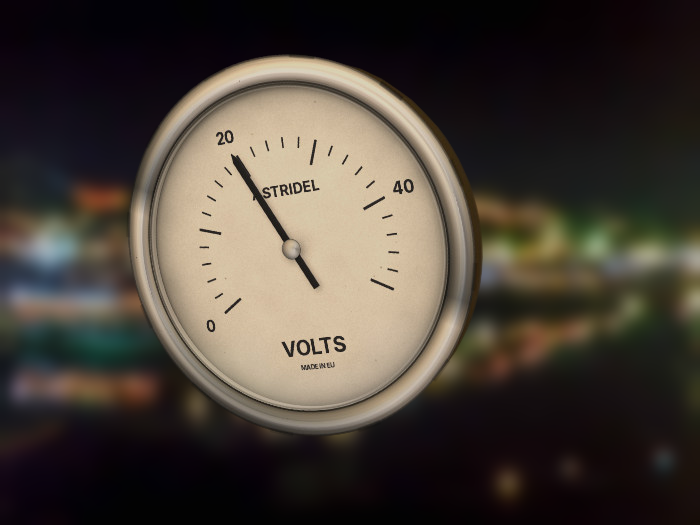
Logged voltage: 20,V
